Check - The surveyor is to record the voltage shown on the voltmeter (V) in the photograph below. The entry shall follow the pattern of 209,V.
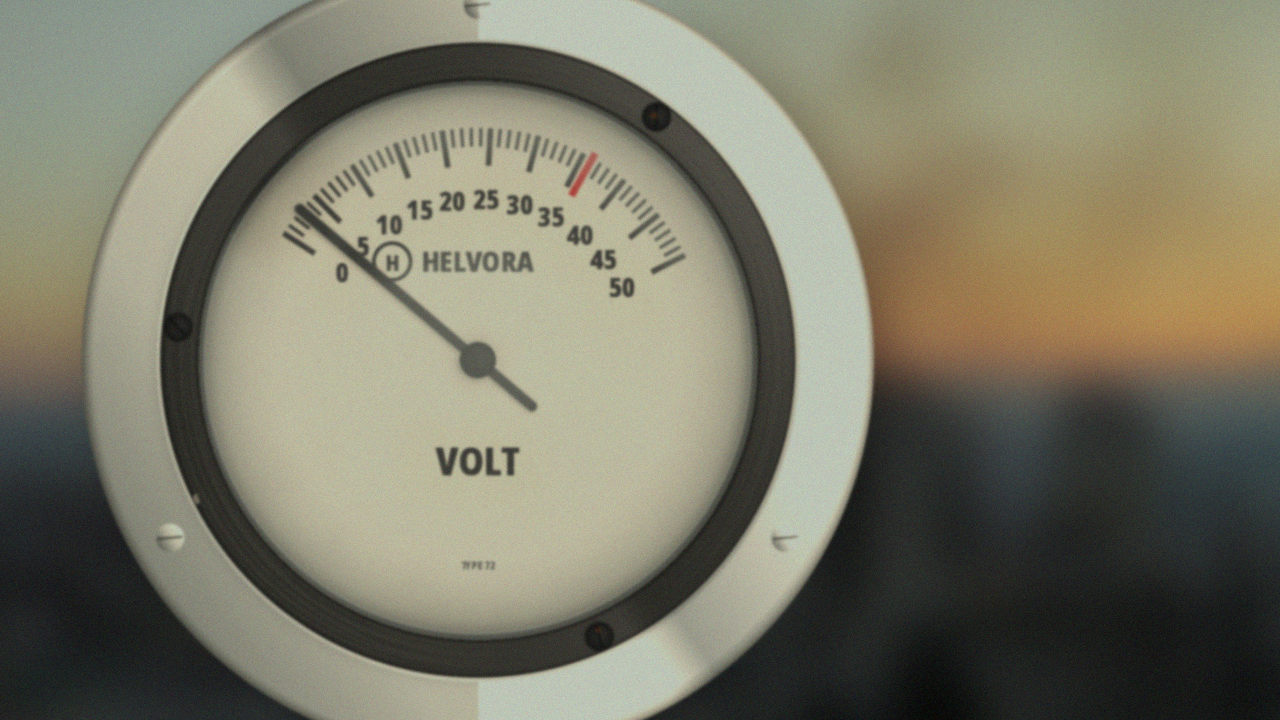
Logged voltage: 3,V
